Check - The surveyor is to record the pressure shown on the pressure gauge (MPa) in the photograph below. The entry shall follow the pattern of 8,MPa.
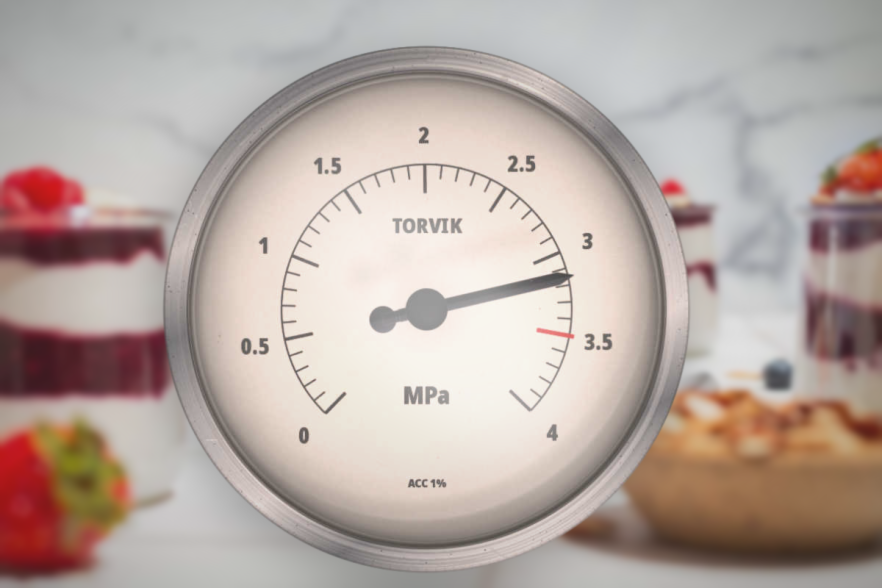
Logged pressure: 3.15,MPa
